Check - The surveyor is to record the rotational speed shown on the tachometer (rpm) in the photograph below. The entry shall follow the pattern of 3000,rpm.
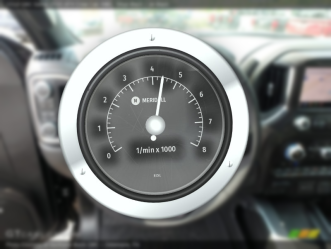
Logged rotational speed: 4400,rpm
